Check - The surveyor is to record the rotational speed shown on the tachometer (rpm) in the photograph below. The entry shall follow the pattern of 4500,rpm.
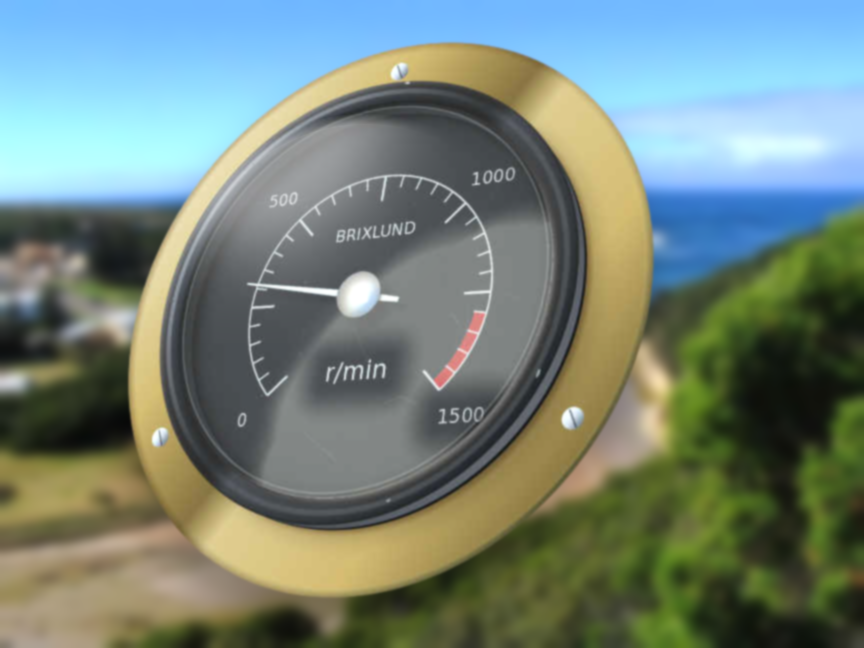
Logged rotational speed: 300,rpm
